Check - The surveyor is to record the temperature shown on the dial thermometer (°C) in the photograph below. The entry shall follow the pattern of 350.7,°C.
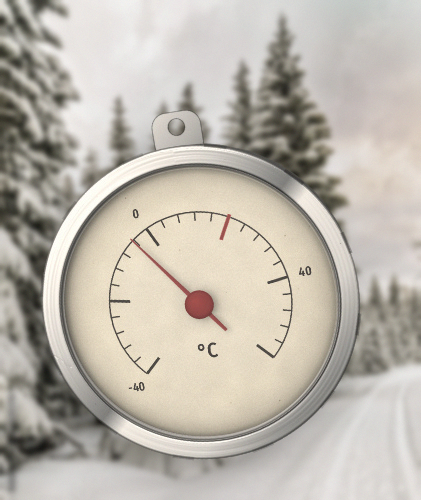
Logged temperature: -4,°C
